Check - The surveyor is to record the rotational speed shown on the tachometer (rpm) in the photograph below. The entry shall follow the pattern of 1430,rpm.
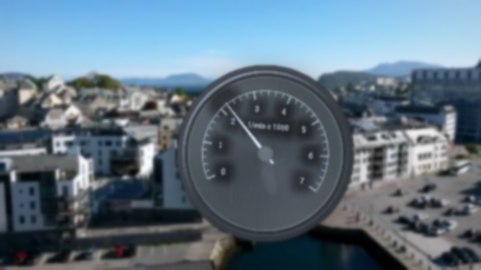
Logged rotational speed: 2200,rpm
